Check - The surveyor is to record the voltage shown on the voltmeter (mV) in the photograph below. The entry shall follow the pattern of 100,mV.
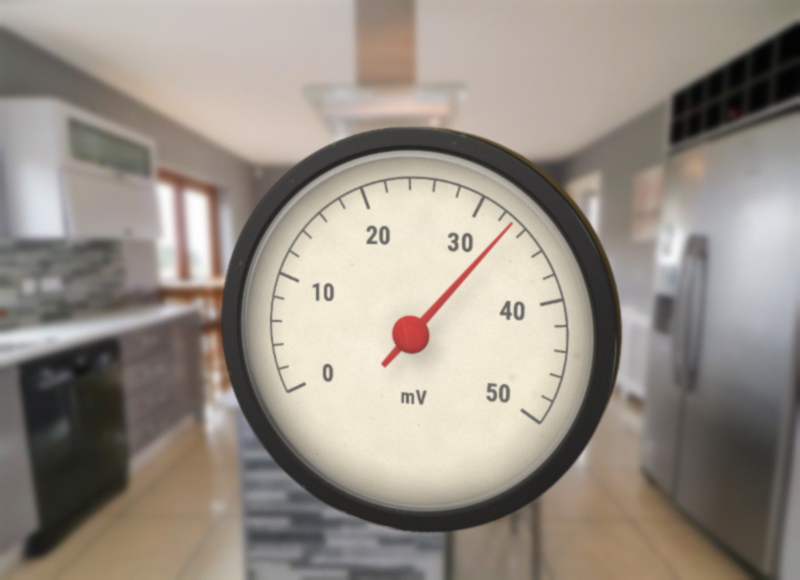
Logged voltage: 33,mV
